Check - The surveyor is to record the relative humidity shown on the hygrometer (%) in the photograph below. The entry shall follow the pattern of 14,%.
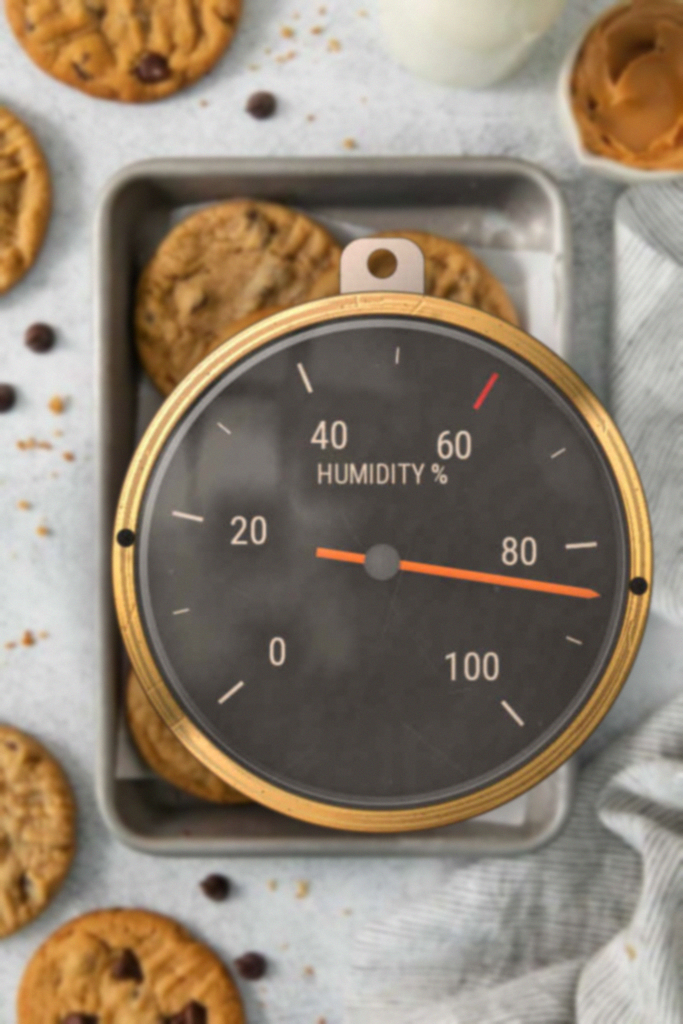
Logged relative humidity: 85,%
